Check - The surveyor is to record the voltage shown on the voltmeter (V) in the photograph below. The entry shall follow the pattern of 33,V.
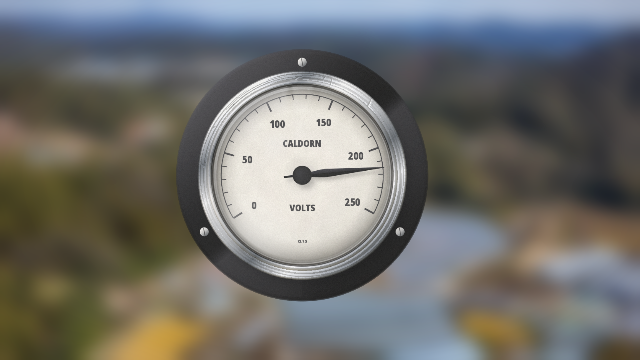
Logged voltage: 215,V
